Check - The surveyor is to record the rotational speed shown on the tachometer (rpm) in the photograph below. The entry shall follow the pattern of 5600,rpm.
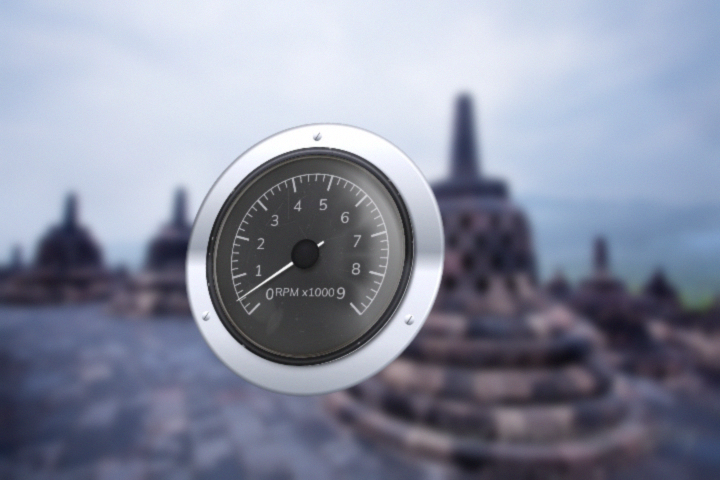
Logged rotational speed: 400,rpm
